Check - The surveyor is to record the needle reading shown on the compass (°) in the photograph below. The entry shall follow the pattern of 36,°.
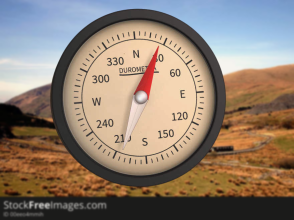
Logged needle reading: 25,°
